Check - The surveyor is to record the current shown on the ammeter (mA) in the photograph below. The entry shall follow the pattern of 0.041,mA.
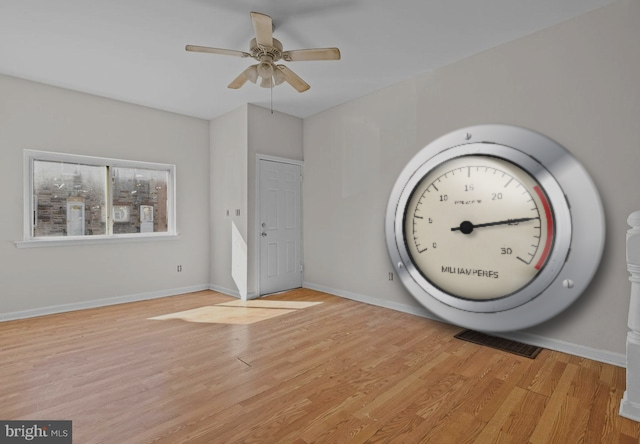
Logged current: 25,mA
